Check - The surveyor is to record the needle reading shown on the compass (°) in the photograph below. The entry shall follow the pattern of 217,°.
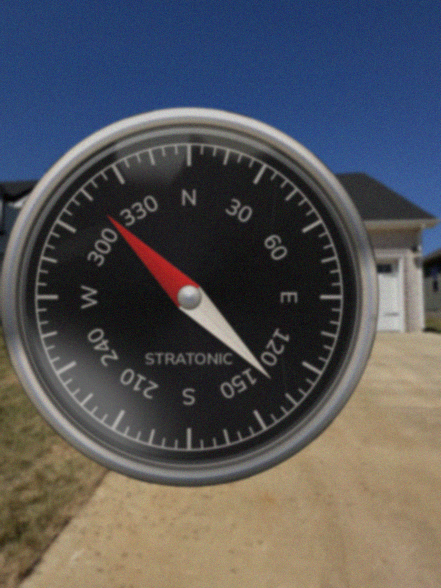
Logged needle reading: 315,°
